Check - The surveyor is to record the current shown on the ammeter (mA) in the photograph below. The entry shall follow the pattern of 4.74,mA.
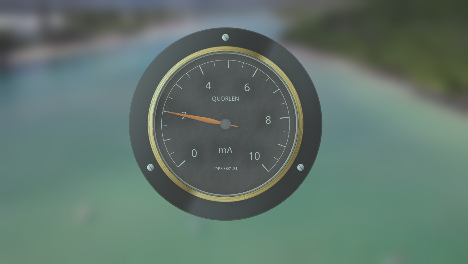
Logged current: 2,mA
